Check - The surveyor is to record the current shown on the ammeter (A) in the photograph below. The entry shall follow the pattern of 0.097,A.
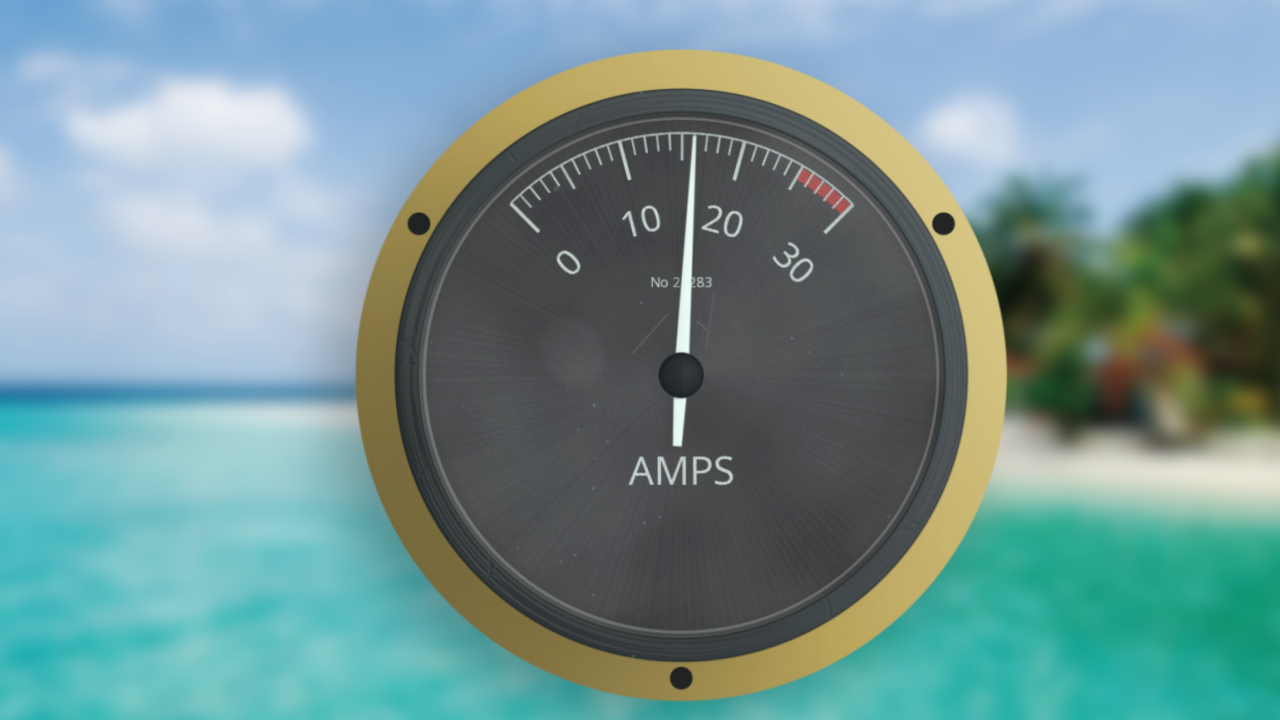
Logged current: 16,A
